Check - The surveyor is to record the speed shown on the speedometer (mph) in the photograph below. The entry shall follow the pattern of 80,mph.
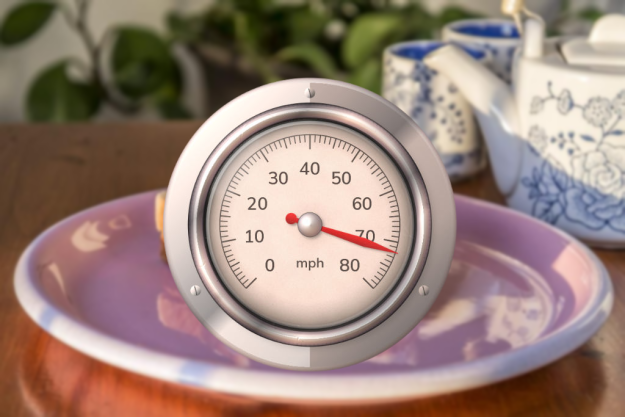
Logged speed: 72,mph
